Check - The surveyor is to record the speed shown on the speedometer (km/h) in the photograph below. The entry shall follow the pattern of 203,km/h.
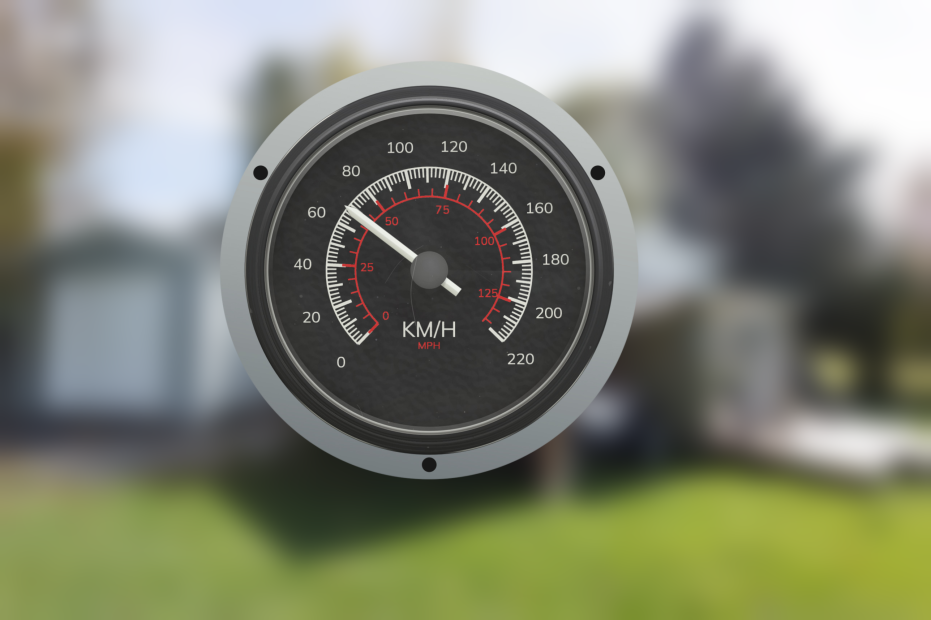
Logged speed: 68,km/h
